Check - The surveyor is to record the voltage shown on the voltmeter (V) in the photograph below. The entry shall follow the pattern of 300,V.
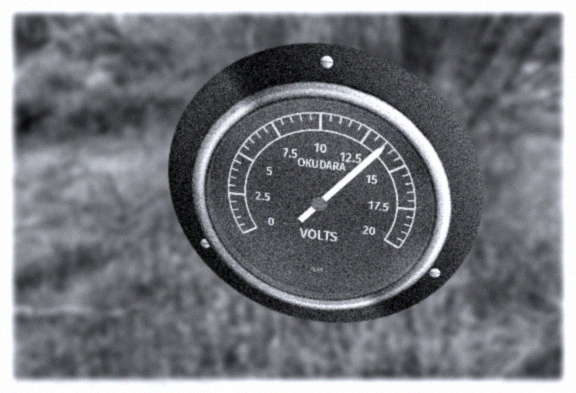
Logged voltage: 13.5,V
